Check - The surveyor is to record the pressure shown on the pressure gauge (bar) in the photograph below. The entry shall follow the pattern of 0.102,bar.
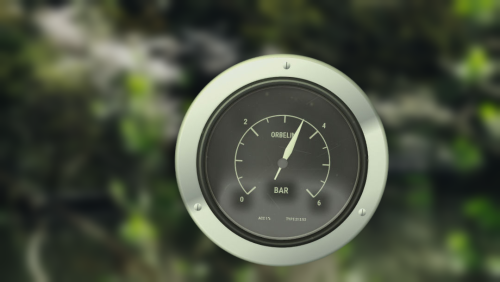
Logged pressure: 3.5,bar
